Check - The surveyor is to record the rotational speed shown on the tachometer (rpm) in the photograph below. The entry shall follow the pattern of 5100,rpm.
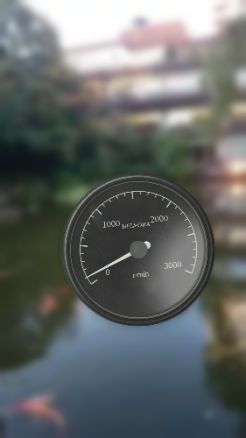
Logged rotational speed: 100,rpm
